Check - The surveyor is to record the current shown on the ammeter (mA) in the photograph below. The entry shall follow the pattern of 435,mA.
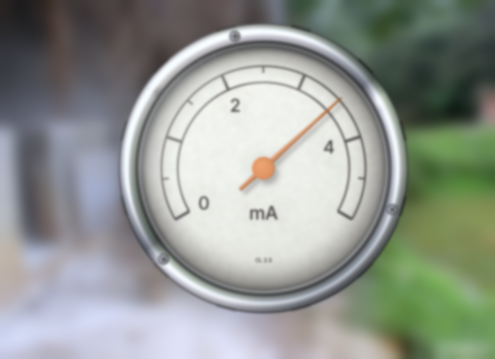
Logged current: 3.5,mA
